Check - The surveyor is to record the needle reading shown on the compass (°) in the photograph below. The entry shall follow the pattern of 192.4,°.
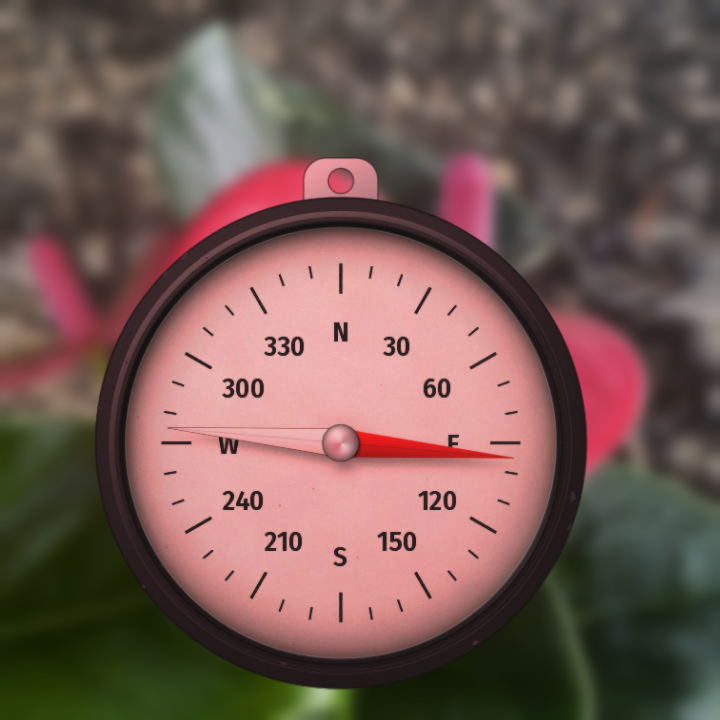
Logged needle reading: 95,°
